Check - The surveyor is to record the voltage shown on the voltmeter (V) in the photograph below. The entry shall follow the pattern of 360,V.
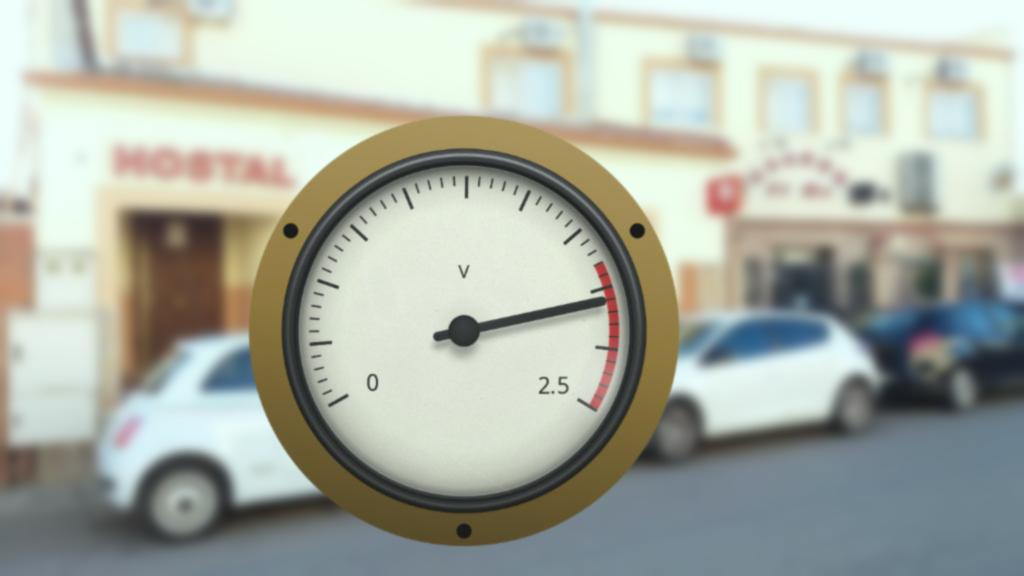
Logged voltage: 2.05,V
